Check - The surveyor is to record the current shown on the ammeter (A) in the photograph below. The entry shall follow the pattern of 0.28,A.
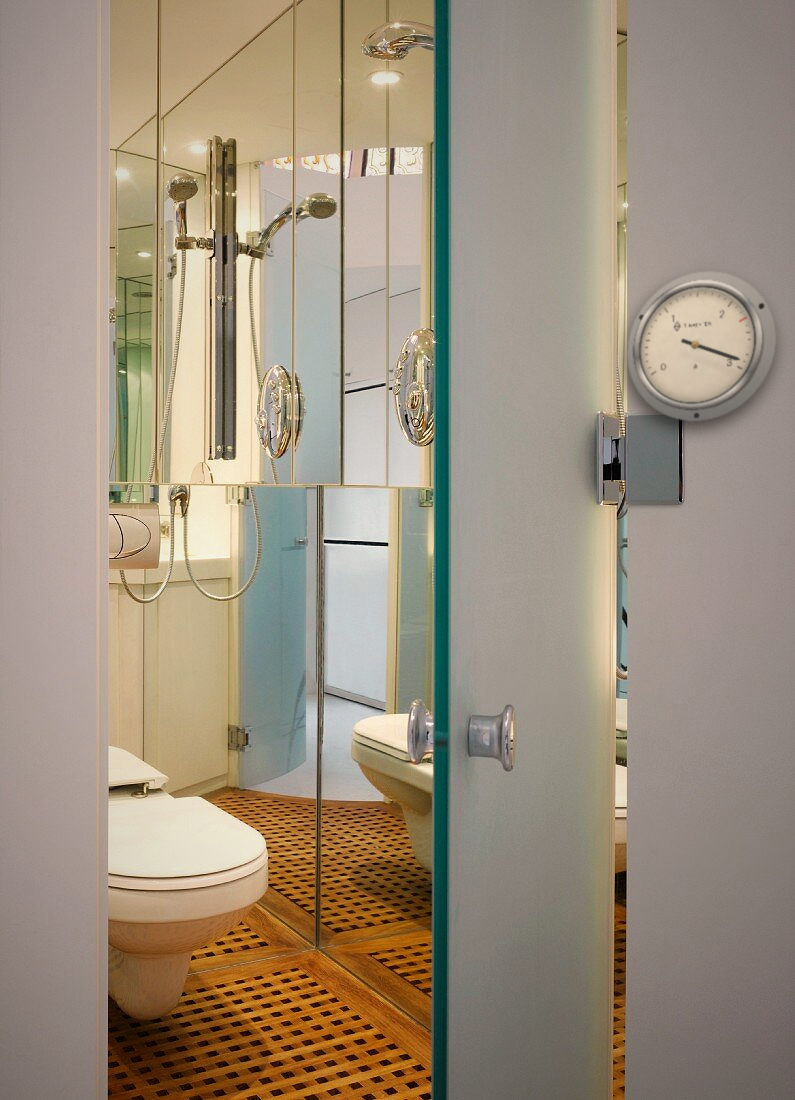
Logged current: 2.9,A
